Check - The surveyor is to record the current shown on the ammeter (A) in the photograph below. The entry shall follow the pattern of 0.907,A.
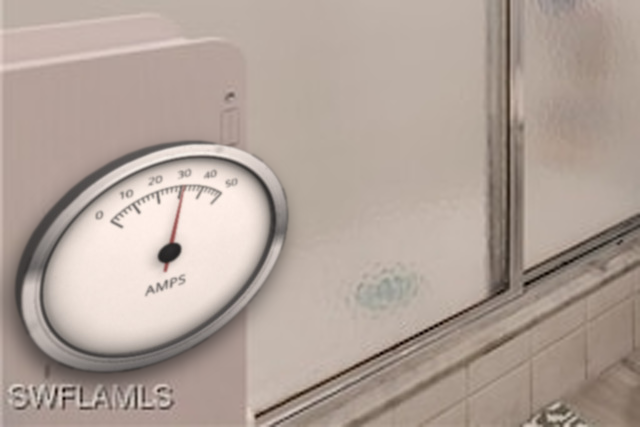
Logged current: 30,A
